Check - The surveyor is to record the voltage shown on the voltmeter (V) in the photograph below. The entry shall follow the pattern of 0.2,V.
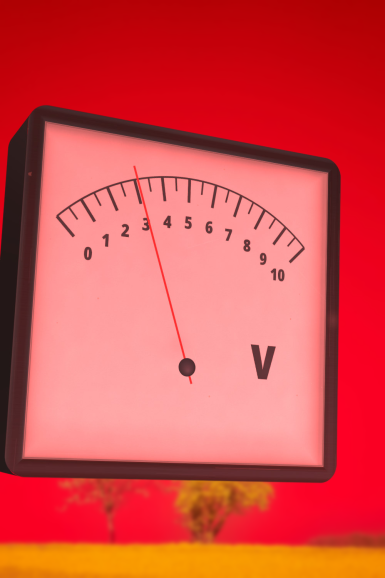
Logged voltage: 3,V
